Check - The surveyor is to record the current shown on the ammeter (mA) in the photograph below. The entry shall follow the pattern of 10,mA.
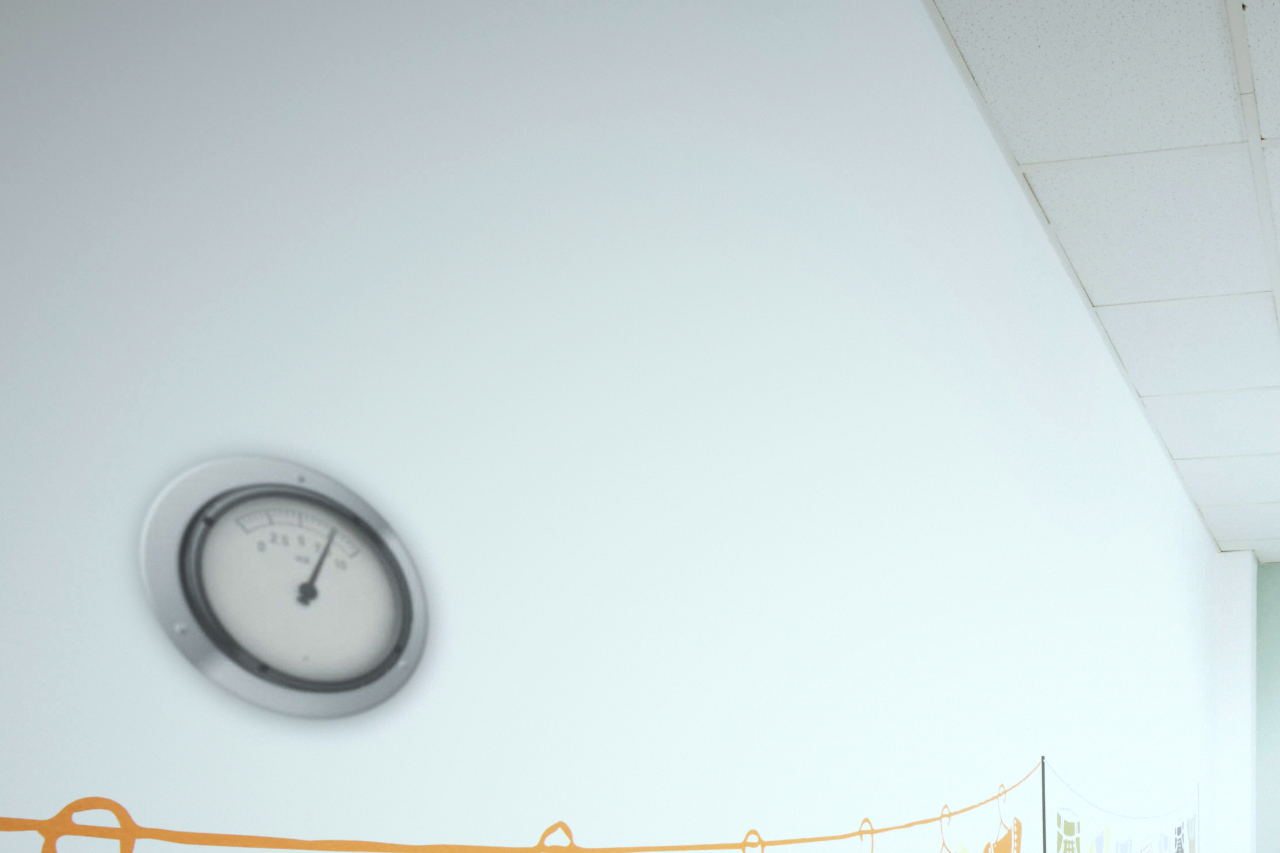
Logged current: 7.5,mA
